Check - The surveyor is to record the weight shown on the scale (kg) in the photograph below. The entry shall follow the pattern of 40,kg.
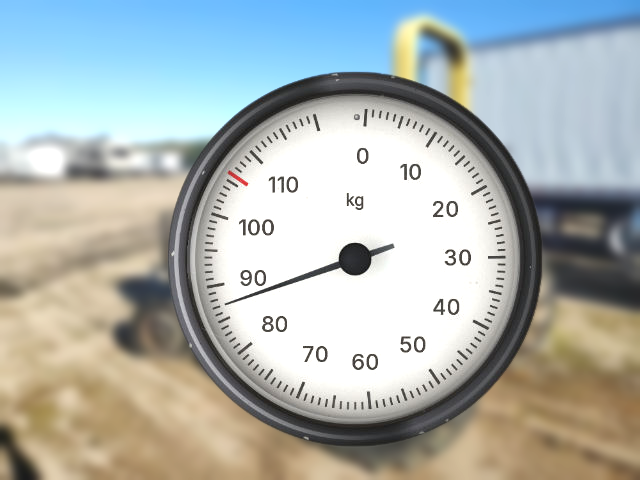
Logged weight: 87,kg
